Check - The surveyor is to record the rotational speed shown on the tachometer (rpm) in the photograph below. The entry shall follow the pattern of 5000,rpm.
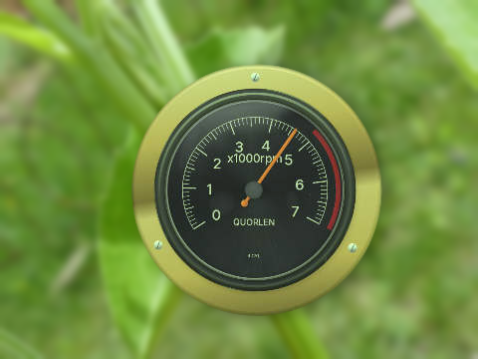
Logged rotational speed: 4600,rpm
